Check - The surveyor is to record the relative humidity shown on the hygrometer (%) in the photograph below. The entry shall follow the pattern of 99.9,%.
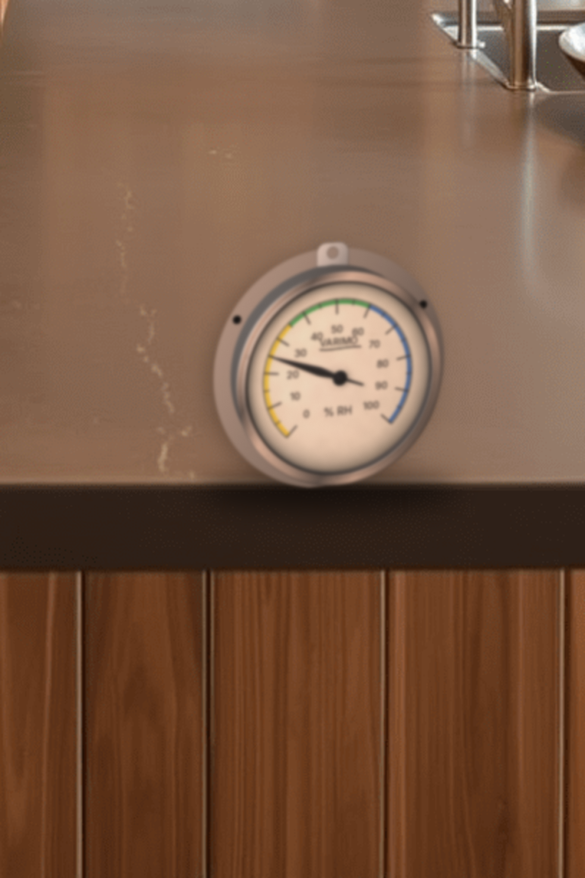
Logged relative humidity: 25,%
